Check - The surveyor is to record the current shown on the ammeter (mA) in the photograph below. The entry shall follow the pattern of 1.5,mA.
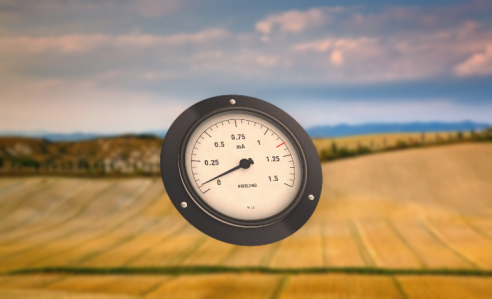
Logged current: 0.05,mA
